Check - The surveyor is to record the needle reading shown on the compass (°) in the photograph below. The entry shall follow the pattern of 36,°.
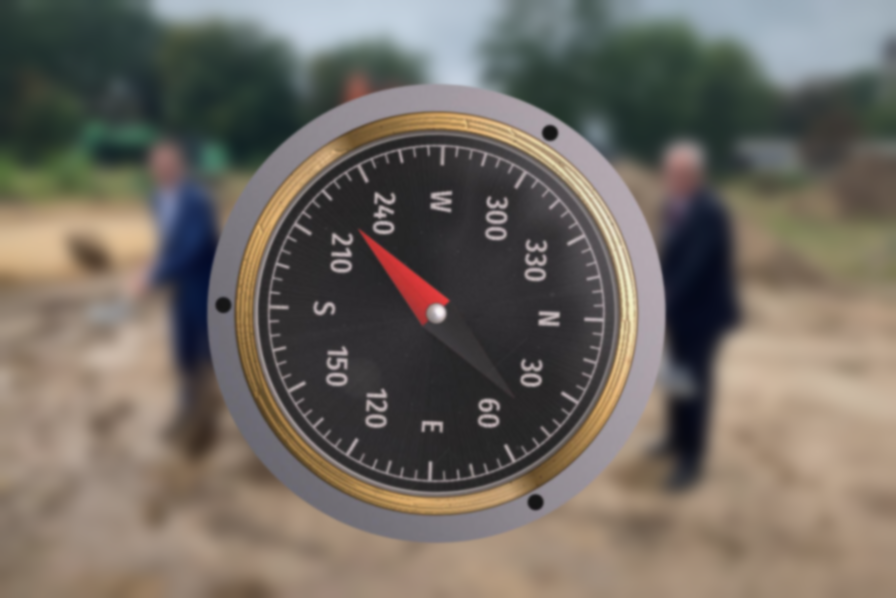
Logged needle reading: 225,°
